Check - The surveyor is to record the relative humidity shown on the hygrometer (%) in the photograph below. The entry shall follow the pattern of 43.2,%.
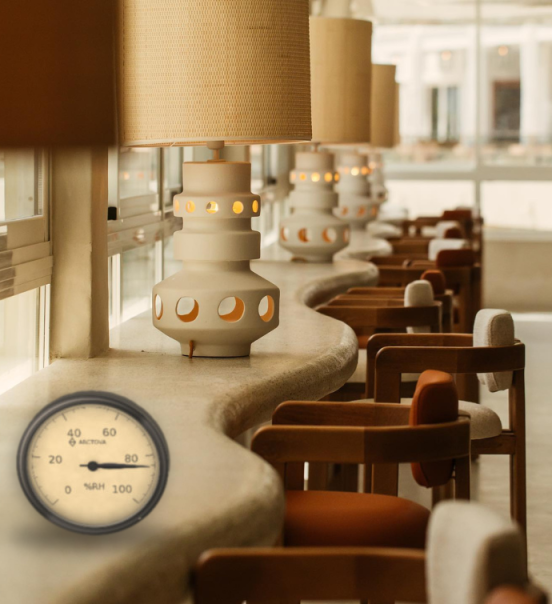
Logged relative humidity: 84,%
